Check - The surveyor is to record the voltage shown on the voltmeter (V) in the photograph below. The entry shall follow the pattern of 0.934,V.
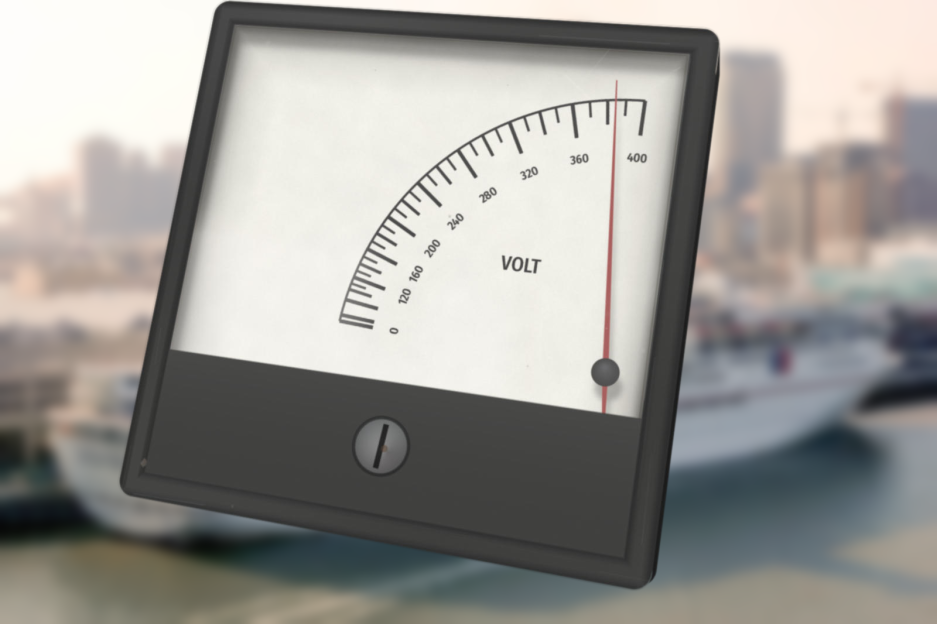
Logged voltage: 385,V
